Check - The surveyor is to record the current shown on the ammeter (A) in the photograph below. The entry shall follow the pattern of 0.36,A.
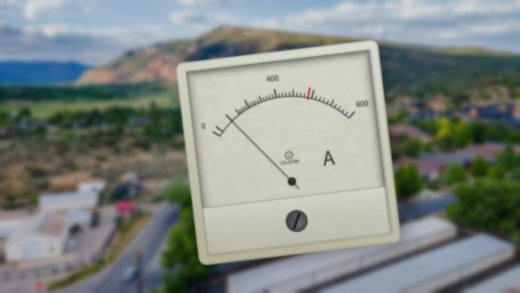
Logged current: 200,A
